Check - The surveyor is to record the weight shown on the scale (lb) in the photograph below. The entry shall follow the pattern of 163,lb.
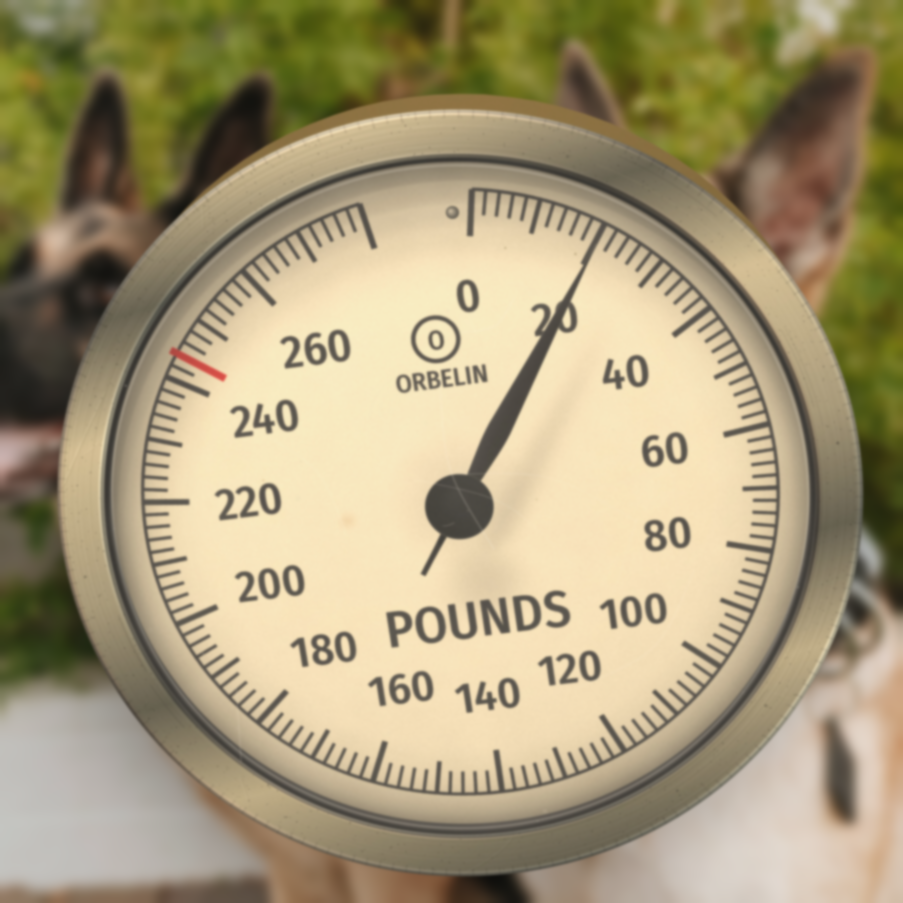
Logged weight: 20,lb
